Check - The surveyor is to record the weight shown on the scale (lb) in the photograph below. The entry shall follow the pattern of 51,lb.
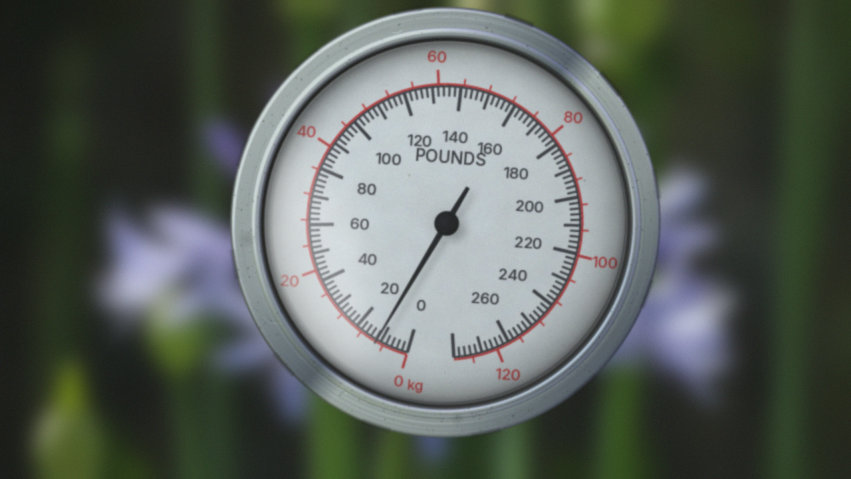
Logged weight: 12,lb
